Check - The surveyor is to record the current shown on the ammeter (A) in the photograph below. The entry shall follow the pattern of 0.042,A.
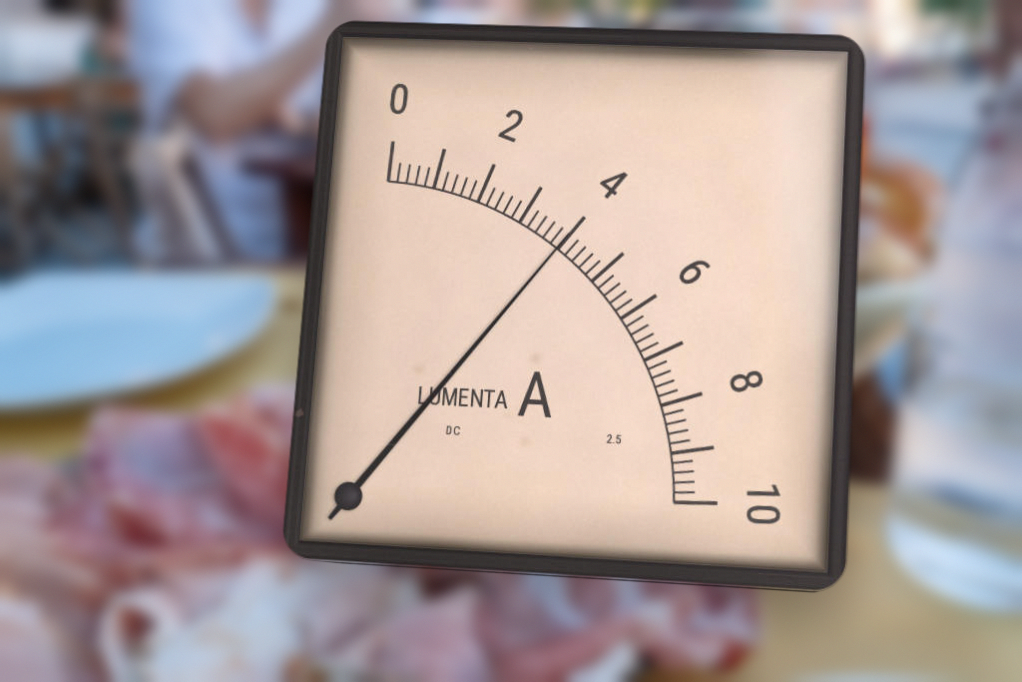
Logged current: 4,A
